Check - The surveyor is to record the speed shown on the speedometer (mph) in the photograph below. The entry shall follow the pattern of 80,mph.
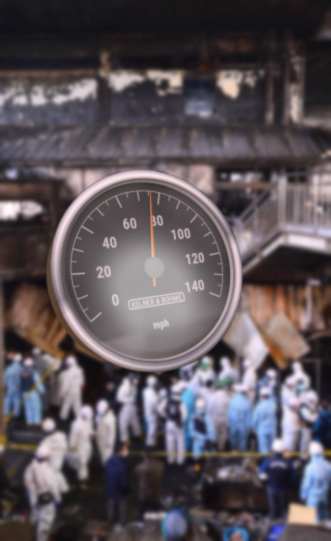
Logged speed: 75,mph
